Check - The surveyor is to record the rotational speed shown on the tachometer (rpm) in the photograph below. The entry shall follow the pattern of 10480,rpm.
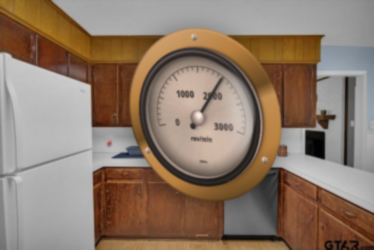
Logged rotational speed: 2000,rpm
